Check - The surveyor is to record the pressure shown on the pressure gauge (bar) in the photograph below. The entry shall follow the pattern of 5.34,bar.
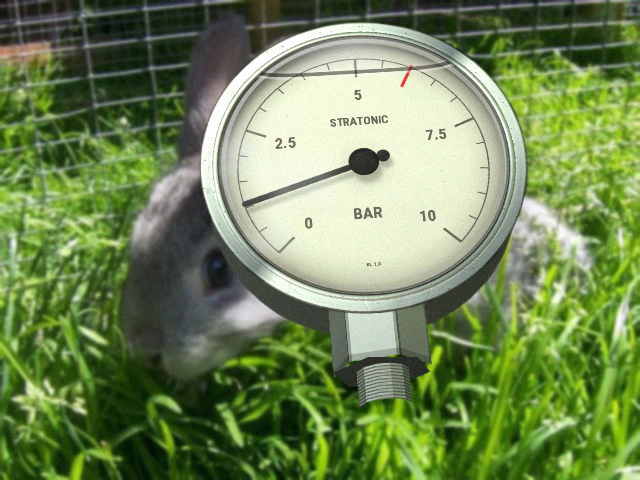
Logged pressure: 1,bar
